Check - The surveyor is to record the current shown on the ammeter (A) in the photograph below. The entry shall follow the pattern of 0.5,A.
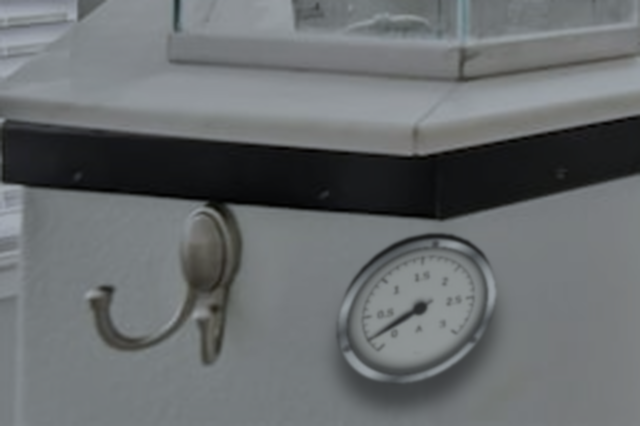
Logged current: 0.2,A
